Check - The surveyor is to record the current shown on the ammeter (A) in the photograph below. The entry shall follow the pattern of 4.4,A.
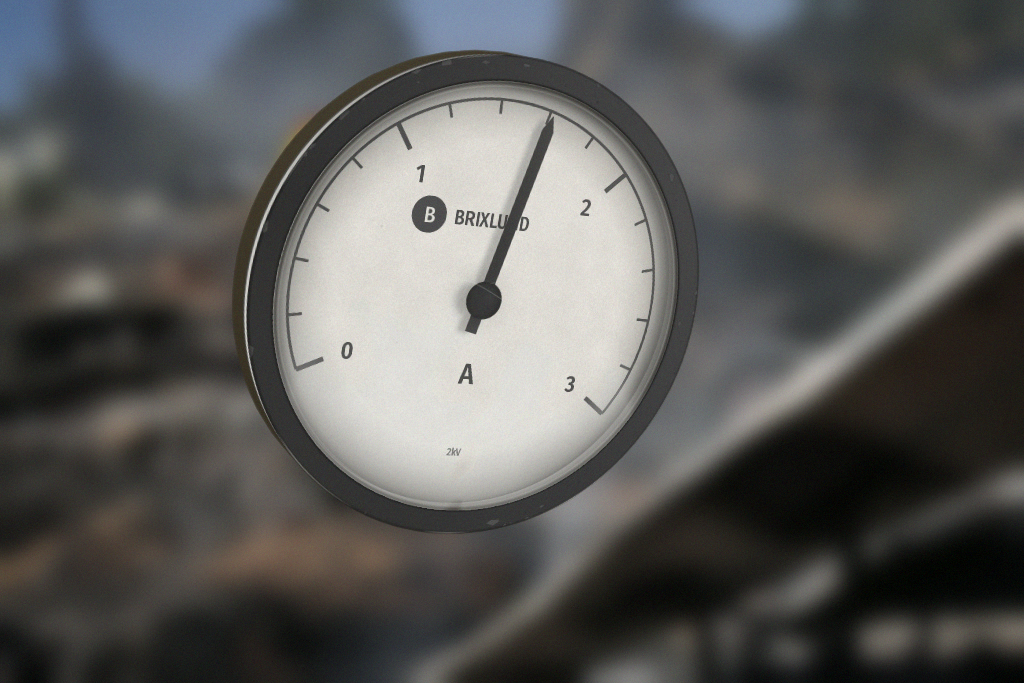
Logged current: 1.6,A
